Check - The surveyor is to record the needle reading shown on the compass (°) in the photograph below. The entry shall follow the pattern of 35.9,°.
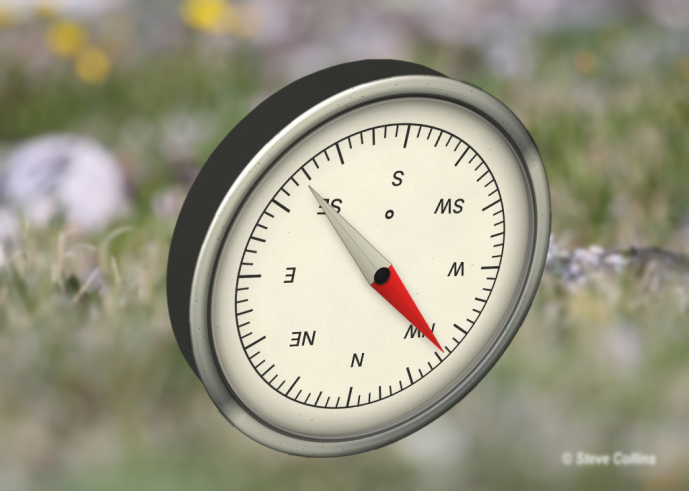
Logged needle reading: 312.5,°
